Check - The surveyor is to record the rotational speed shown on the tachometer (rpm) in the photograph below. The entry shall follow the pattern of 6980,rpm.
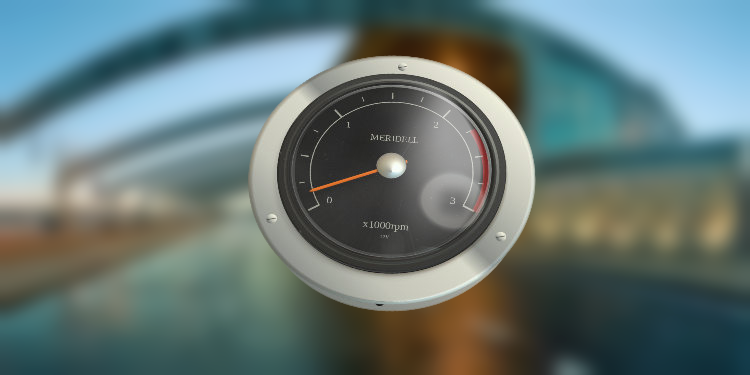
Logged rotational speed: 125,rpm
